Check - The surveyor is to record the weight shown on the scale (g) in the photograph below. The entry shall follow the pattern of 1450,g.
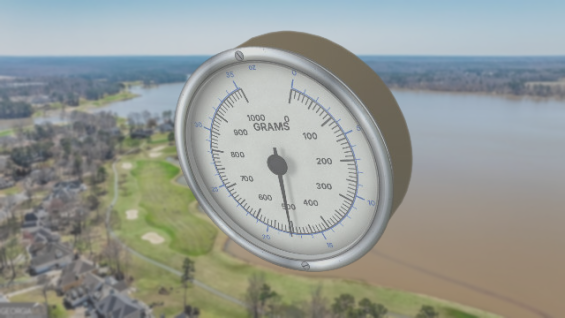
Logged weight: 500,g
